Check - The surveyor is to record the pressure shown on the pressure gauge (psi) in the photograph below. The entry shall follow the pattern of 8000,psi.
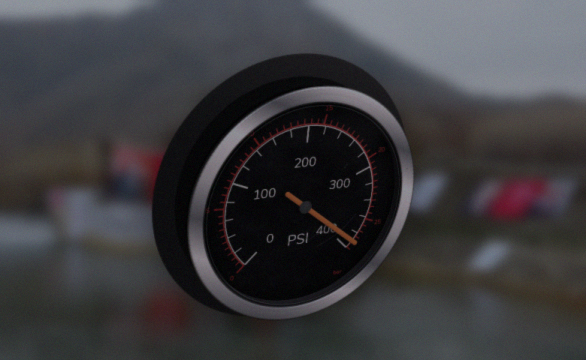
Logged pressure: 390,psi
